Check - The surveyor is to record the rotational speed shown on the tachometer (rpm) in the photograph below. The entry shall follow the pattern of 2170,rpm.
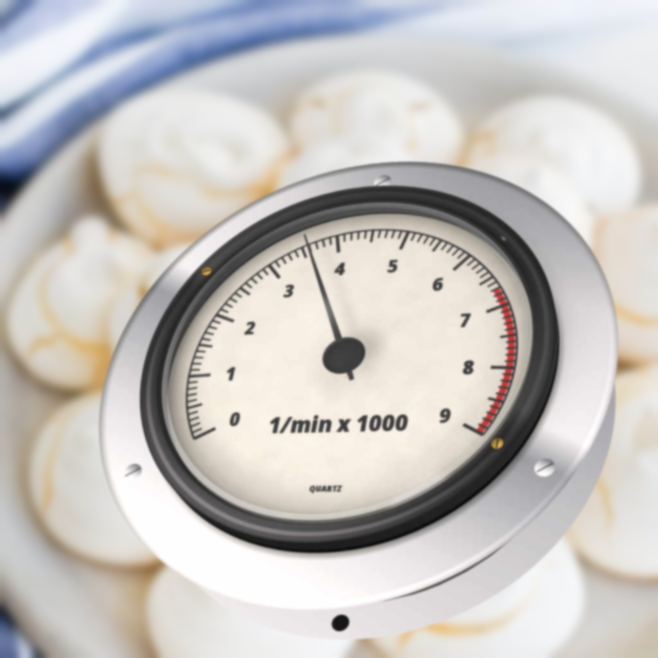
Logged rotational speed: 3600,rpm
